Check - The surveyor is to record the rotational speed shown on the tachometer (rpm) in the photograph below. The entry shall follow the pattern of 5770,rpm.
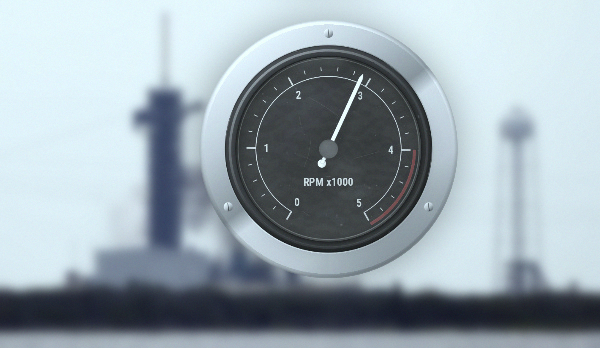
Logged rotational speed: 2900,rpm
